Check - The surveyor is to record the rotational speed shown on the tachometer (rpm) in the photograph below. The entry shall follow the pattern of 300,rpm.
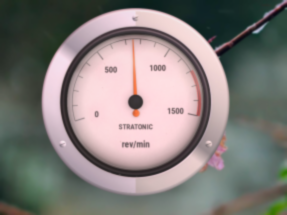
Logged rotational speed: 750,rpm
